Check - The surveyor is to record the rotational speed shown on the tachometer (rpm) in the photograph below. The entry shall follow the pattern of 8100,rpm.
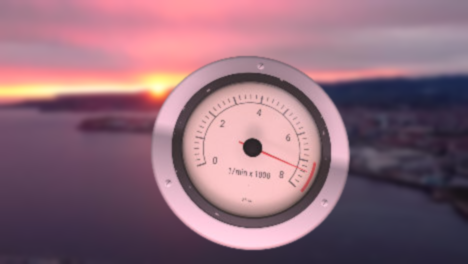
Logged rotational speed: 7400,rpm
